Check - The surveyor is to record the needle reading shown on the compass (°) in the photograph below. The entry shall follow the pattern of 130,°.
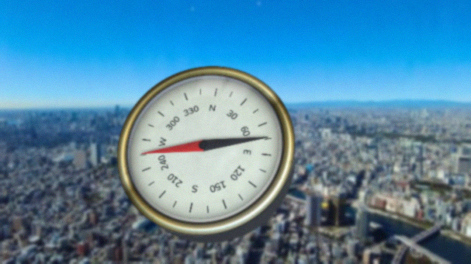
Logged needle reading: 255,°
